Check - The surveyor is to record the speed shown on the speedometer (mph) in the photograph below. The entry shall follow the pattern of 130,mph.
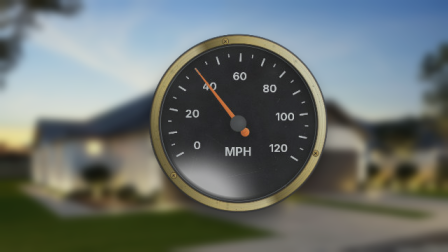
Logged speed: 40,mph
